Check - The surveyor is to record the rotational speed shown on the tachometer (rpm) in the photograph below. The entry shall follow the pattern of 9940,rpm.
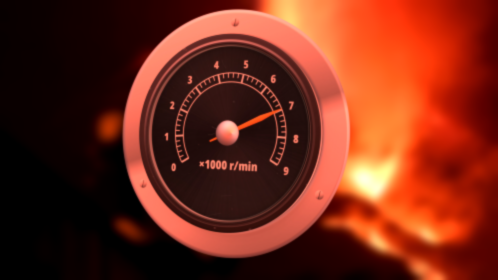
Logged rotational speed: 7000,rpm
